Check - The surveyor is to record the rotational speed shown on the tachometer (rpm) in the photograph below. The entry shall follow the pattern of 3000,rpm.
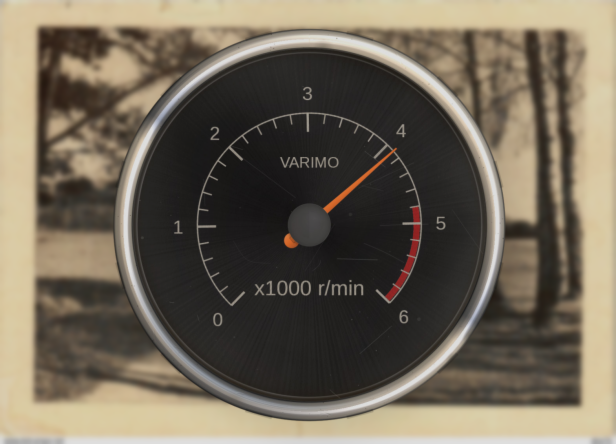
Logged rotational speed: 4100,rpm
